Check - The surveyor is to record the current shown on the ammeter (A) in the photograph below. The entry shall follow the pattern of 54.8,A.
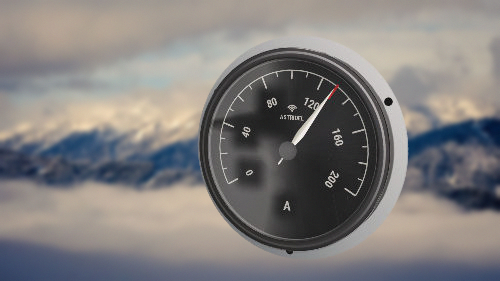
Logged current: 130,A
